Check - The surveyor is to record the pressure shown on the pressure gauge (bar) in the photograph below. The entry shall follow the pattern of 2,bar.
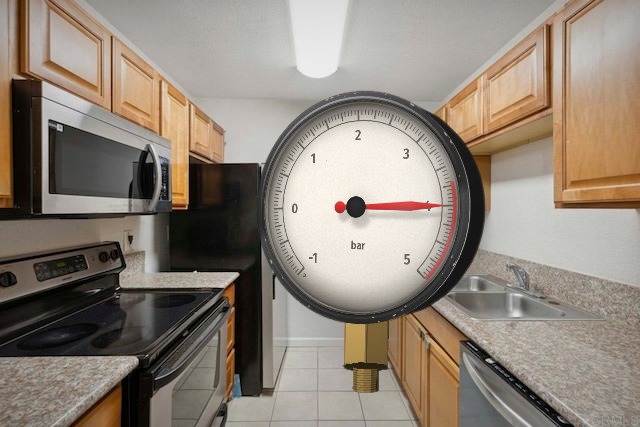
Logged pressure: 4,bar
